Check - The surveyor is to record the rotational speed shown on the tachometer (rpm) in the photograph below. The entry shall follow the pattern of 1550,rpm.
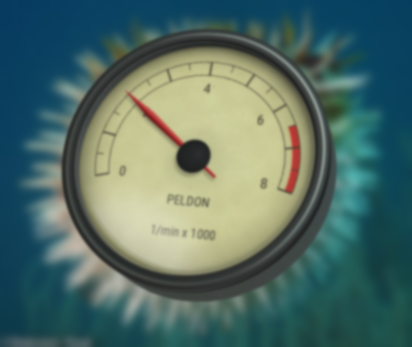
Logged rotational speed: 2000,rpm
